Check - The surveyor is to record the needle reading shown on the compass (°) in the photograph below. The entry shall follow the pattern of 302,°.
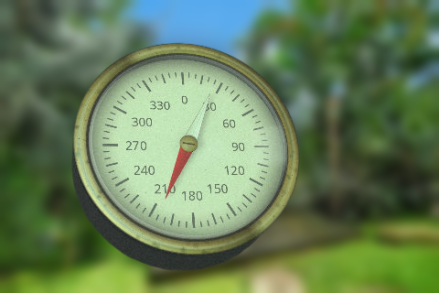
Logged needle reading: 205,°
